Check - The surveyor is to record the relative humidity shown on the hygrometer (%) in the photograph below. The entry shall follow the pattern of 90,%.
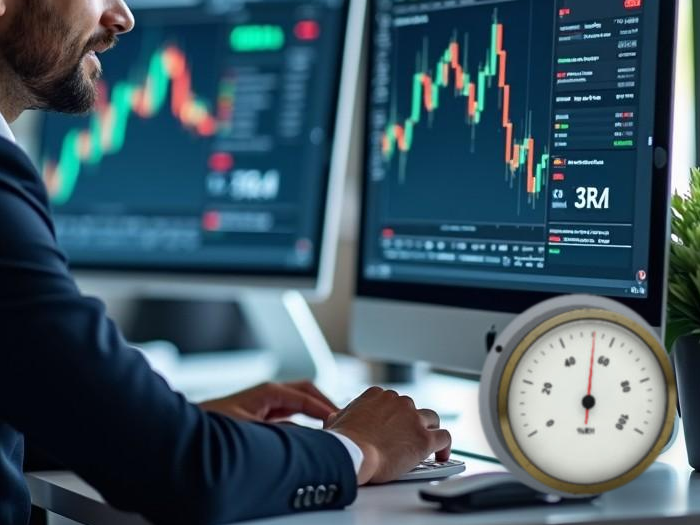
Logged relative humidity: 52,%
